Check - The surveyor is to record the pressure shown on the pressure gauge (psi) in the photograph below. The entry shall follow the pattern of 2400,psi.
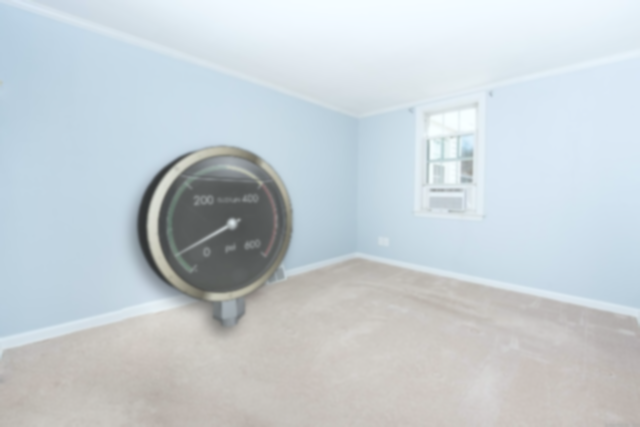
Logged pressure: 50,psi
